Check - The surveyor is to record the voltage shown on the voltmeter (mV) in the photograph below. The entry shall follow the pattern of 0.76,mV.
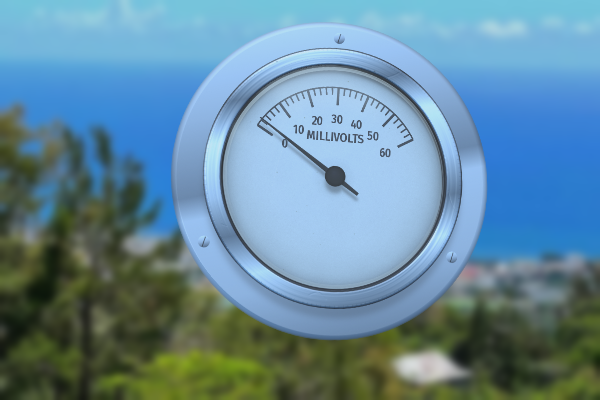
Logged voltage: 2,mV
